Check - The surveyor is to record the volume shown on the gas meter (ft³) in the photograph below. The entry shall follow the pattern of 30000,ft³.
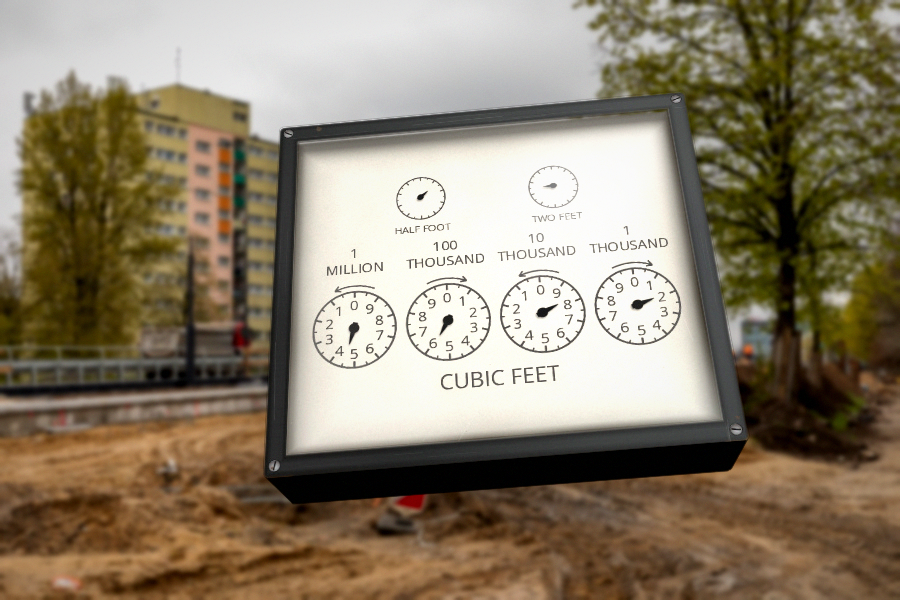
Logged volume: 458200,ft³
